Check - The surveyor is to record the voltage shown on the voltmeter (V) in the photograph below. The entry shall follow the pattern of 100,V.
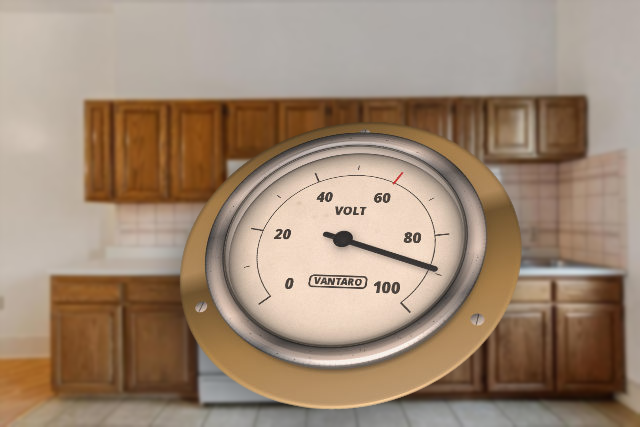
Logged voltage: 90,V
